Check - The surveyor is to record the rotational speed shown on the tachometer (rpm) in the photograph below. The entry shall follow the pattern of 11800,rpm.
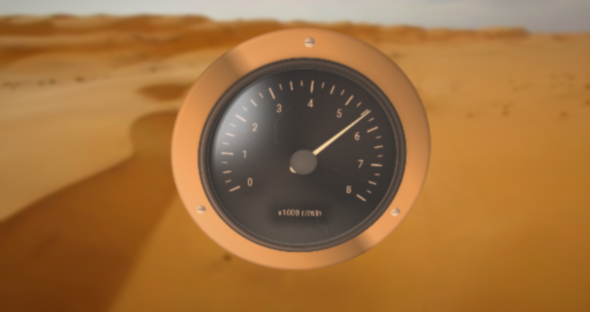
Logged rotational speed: 5500,rpm
